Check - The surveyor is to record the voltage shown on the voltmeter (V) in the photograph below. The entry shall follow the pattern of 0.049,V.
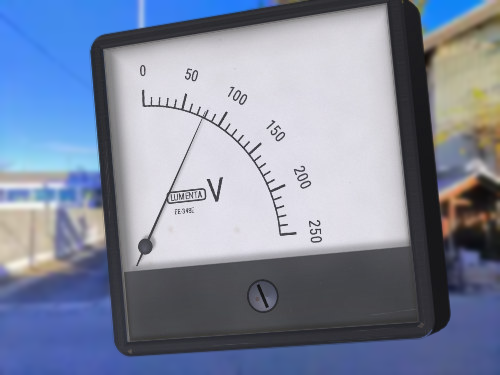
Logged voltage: 80,V
